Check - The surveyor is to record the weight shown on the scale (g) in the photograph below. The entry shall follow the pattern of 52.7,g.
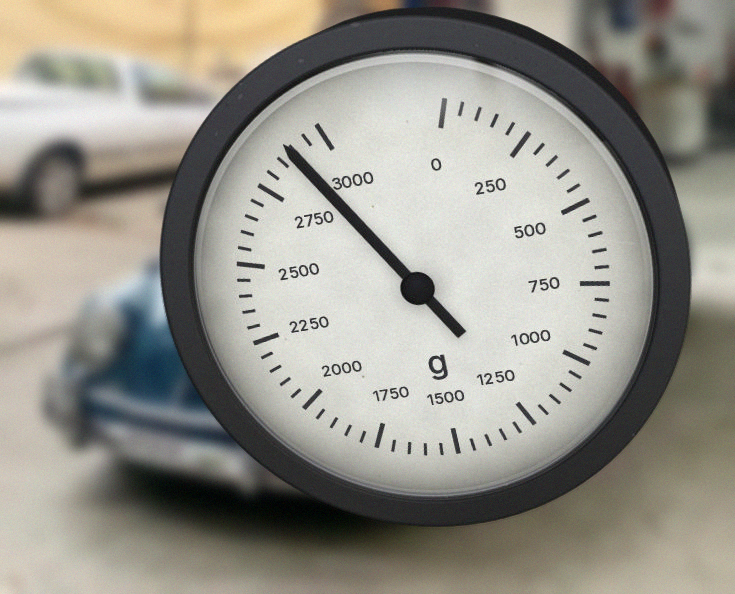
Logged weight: 2900,g
